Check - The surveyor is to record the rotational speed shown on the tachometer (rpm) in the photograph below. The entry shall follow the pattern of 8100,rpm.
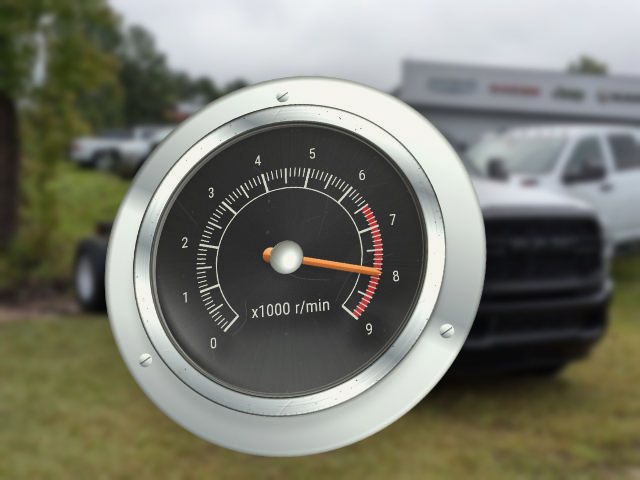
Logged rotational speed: 8000,rpm
